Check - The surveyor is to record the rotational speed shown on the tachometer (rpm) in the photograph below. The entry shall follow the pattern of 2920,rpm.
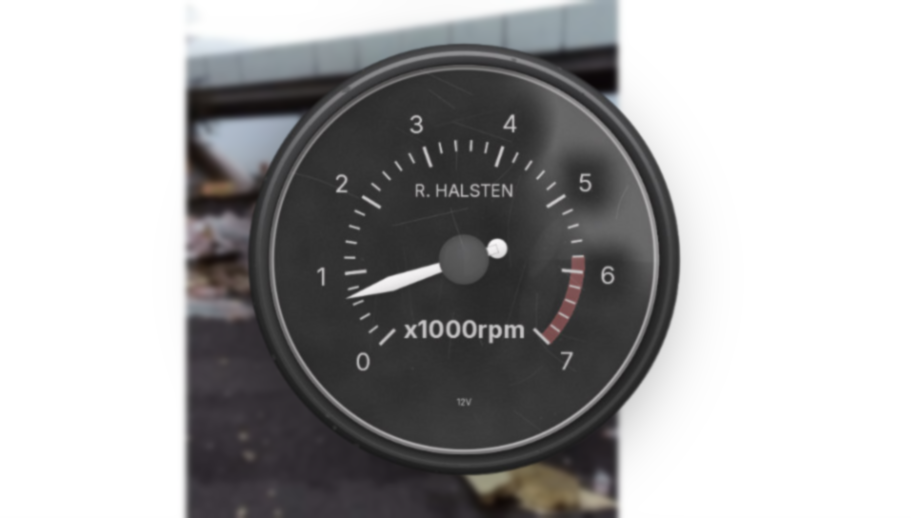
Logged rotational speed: 700,rpm
